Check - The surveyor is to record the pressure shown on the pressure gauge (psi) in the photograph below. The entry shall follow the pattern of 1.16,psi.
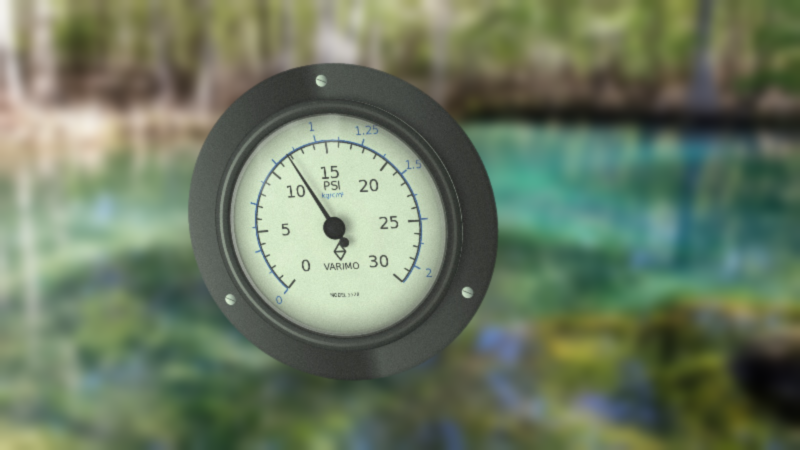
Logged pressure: 12,psi
